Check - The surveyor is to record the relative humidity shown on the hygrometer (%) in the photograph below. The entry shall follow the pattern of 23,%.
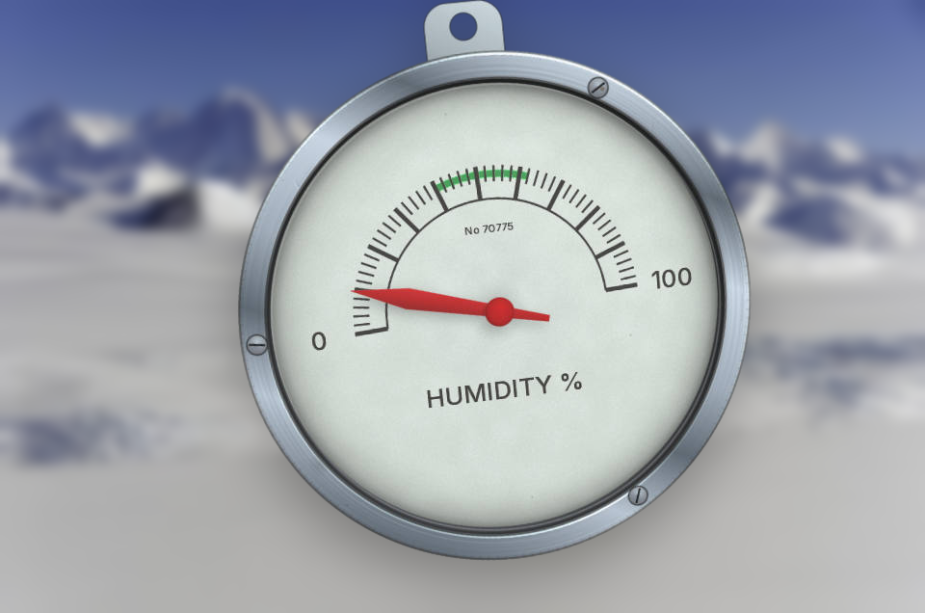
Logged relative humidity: 10,%
